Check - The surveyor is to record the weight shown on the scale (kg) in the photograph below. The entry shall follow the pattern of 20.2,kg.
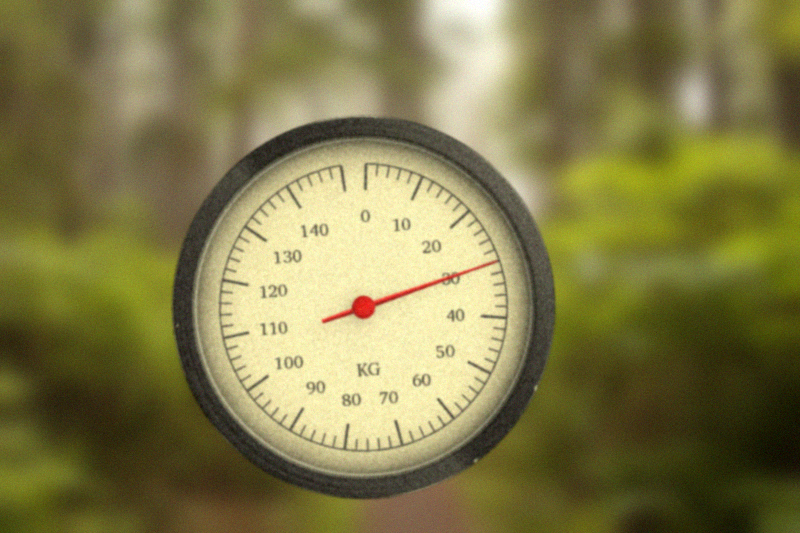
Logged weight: 30,kg
